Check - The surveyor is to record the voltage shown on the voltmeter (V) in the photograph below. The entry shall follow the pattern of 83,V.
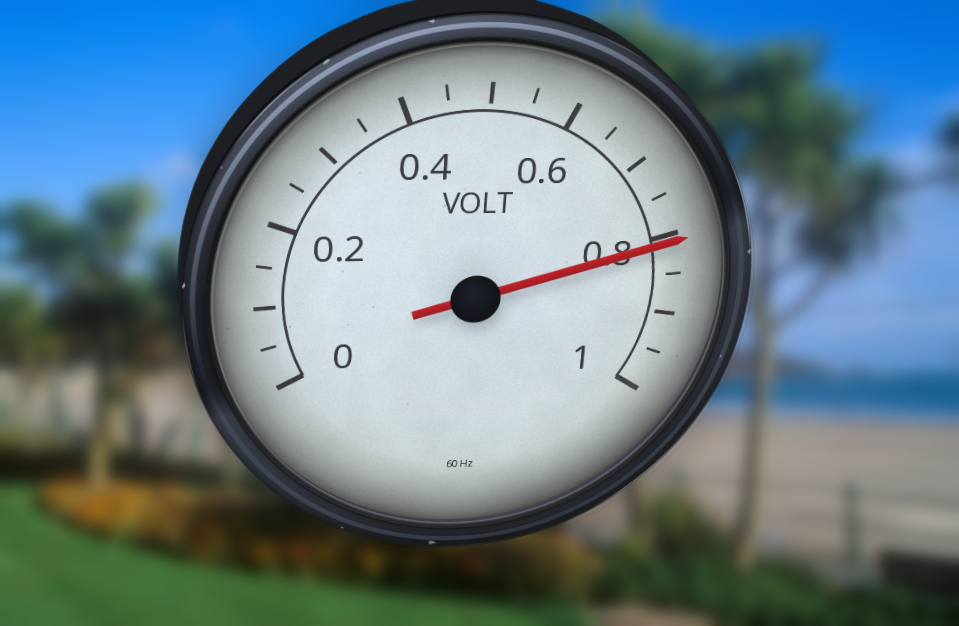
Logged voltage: 0.8,V
